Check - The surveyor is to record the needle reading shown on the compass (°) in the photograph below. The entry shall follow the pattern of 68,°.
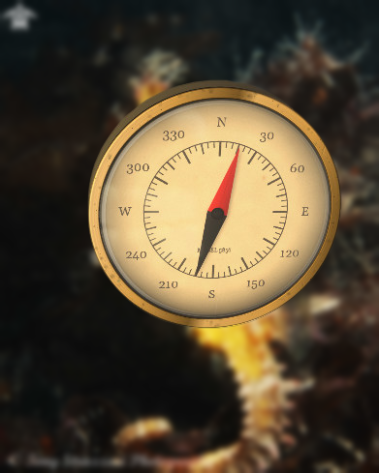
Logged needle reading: 15,°
